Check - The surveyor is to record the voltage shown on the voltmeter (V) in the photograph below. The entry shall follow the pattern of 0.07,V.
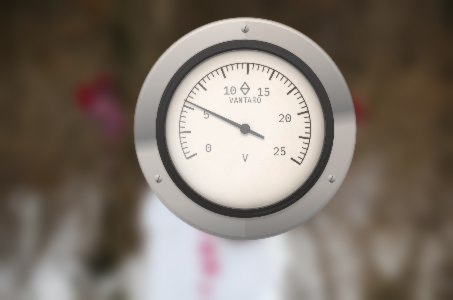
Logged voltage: 5.5,V
